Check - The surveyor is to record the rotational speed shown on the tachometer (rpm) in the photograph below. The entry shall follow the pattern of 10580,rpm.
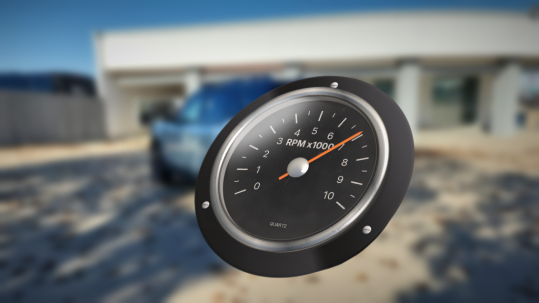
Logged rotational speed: 7000,rpm
